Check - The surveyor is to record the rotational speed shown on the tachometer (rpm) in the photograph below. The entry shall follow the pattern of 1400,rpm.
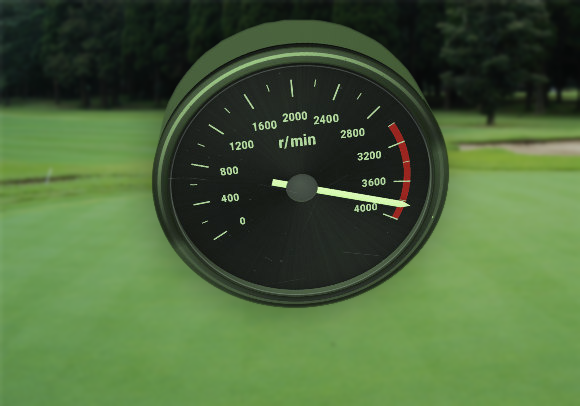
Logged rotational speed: 3800,rpm
